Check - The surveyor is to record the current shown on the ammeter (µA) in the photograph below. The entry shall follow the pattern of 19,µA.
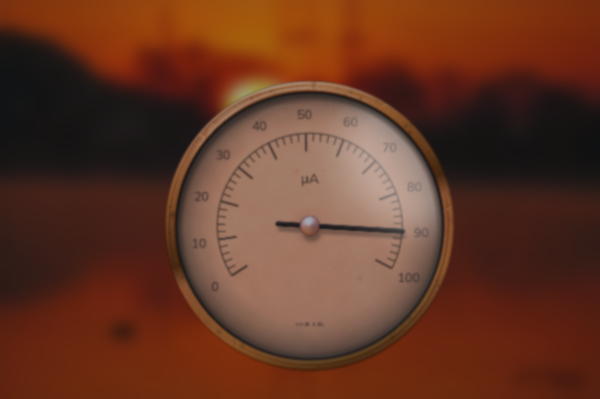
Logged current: 90,µA
